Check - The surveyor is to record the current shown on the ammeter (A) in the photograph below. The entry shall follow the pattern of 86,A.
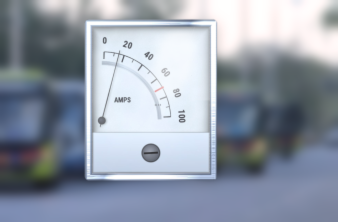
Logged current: 15,A
